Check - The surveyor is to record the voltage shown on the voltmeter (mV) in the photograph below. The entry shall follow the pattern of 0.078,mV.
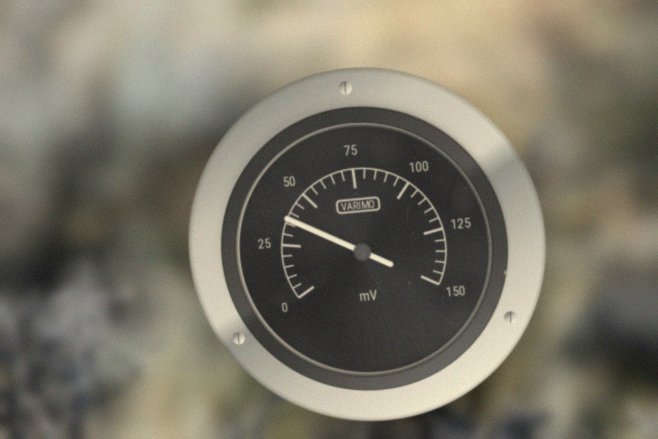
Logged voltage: 37.5,mV
